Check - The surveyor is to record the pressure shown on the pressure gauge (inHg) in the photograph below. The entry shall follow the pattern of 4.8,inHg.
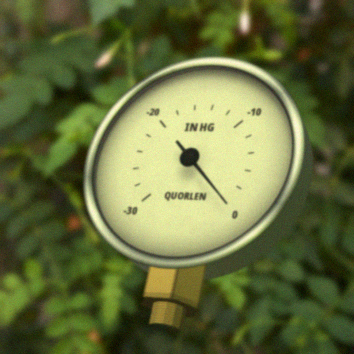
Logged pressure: 0,inHg
